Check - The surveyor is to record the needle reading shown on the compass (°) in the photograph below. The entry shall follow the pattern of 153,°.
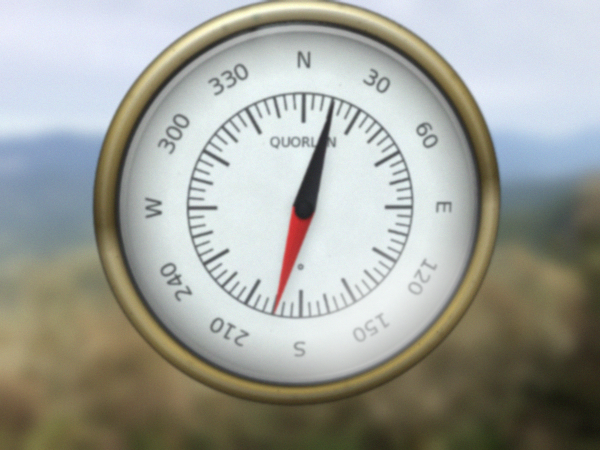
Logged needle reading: 195,°
